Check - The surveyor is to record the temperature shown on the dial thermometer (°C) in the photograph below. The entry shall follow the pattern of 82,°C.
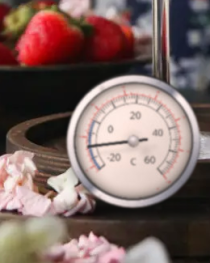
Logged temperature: -10,°C
